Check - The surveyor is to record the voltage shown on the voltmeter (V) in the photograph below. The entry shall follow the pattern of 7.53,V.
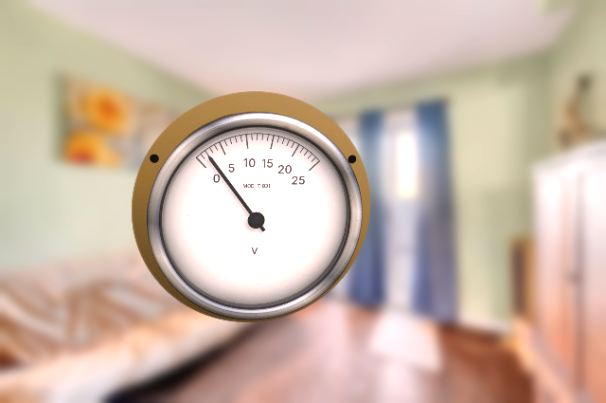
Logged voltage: 2,V
